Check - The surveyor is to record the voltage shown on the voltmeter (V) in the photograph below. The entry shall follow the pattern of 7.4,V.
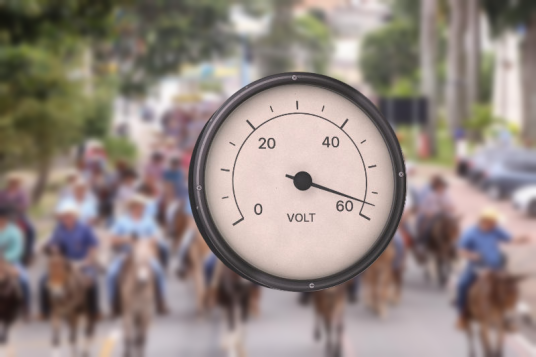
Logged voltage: 57.5,V
